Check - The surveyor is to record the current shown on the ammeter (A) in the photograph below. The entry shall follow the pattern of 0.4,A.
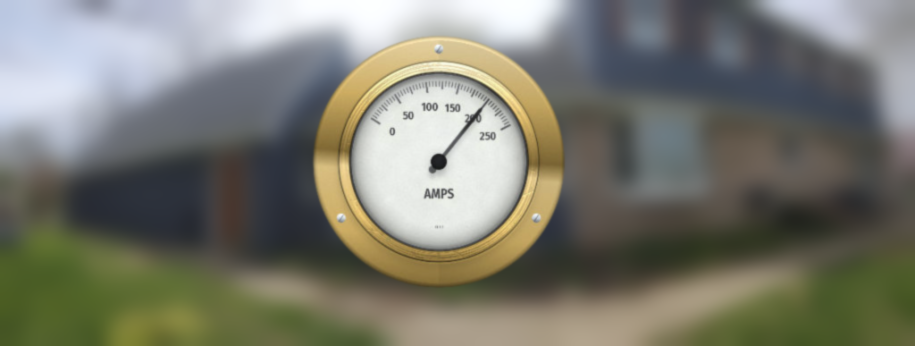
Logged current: 200,A
